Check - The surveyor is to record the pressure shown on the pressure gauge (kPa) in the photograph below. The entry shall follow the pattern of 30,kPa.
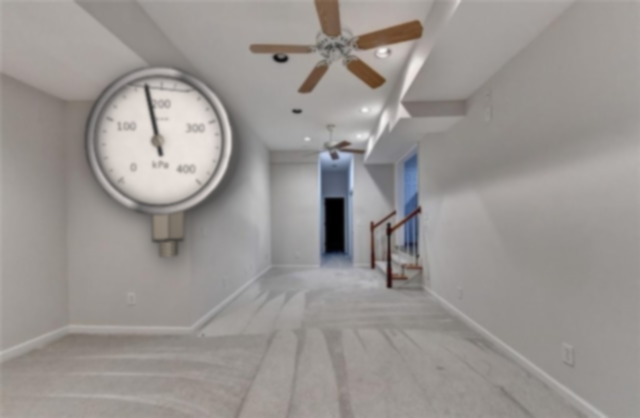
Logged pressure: 180,kPa
